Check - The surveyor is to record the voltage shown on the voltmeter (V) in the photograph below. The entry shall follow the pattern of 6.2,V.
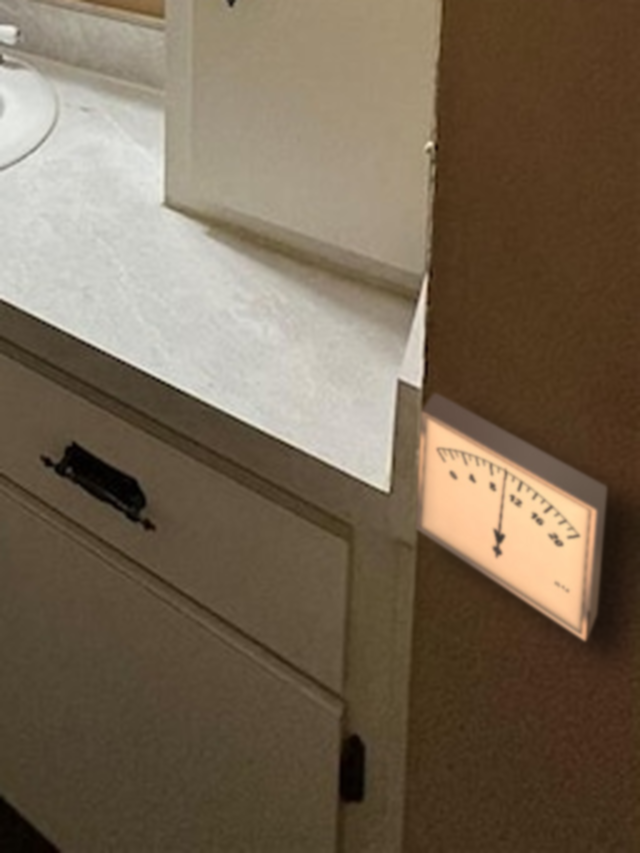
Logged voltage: 10,V
